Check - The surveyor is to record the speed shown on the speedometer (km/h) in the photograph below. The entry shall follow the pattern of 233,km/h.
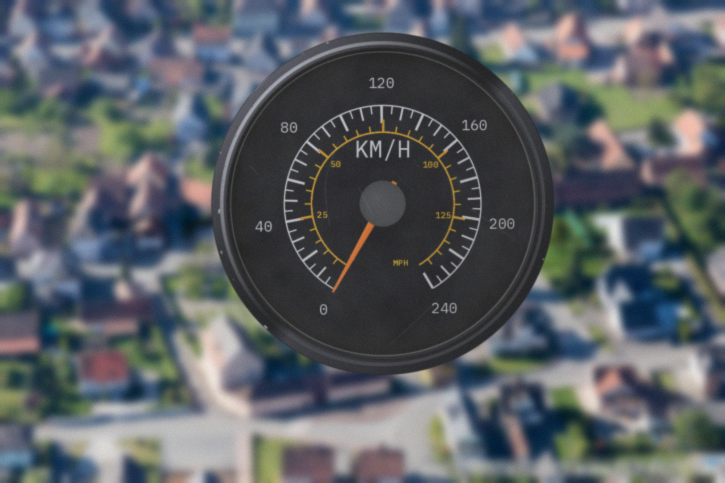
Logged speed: 0,km/h
